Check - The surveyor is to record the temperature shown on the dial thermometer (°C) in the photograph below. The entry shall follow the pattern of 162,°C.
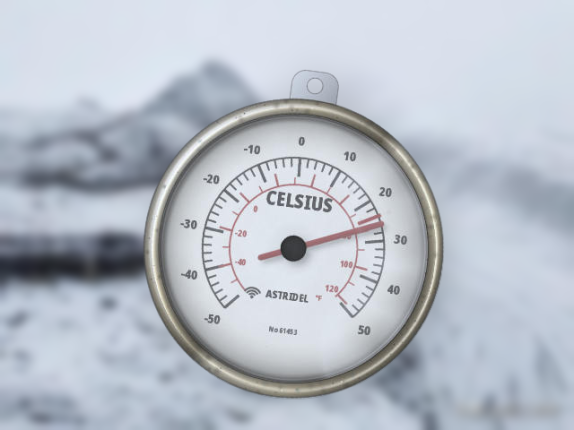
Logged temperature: 26,°C
